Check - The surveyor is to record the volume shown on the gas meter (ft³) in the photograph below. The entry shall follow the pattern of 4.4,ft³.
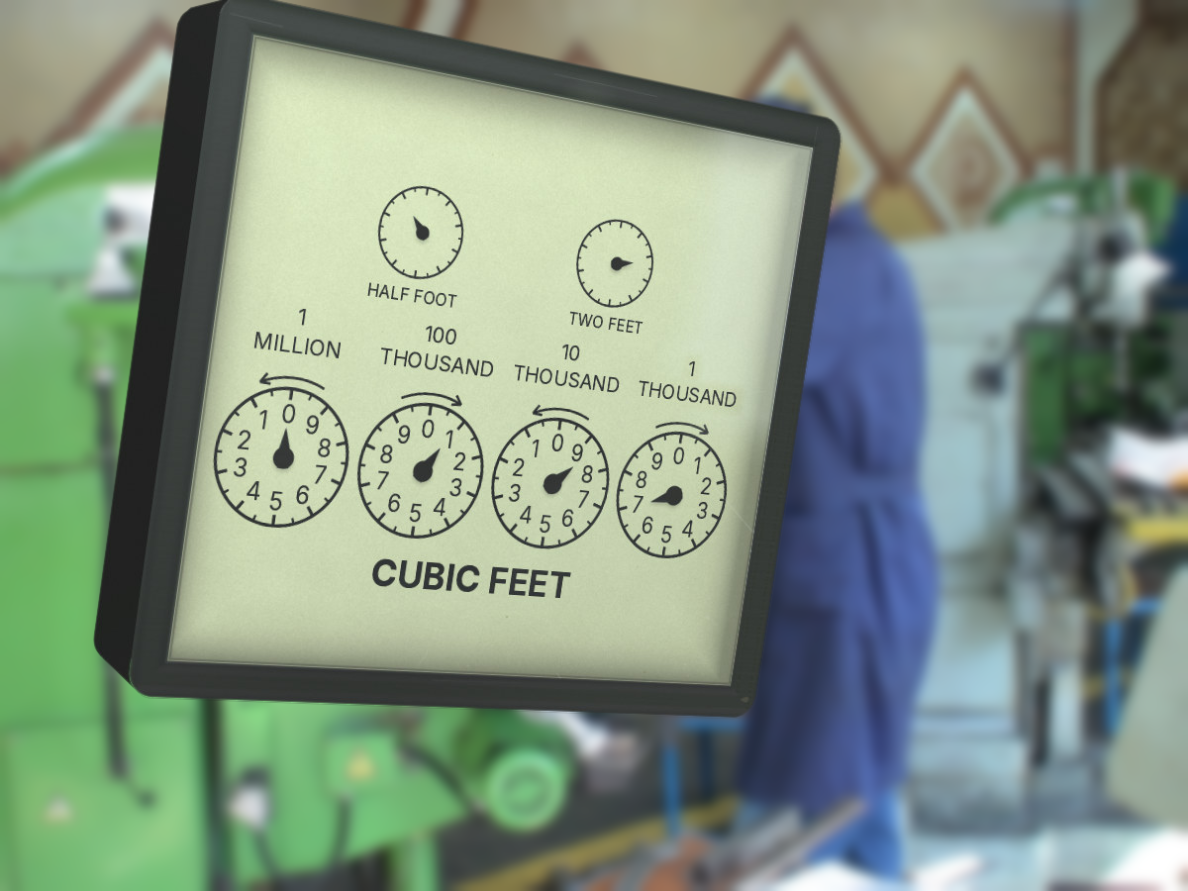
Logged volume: 8700,ft³
